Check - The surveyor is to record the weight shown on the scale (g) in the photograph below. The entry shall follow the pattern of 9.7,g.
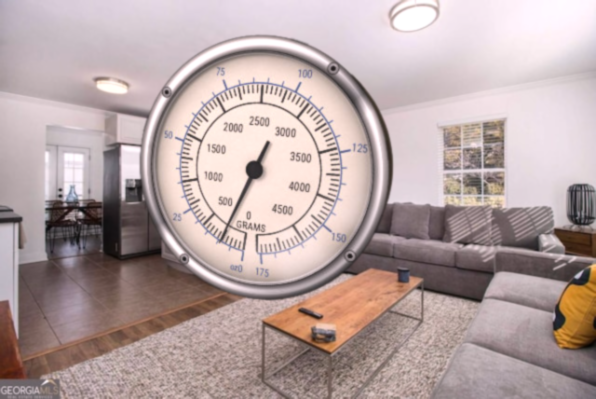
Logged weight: 250,g
